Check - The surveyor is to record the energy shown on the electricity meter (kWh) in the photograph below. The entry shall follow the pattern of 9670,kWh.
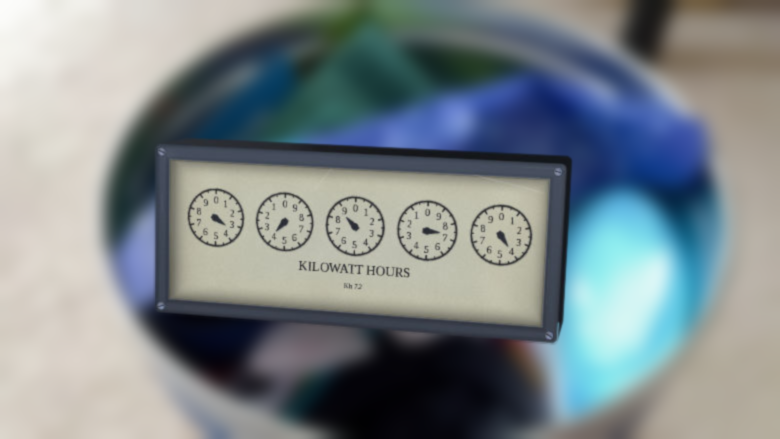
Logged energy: 33874,kWh
